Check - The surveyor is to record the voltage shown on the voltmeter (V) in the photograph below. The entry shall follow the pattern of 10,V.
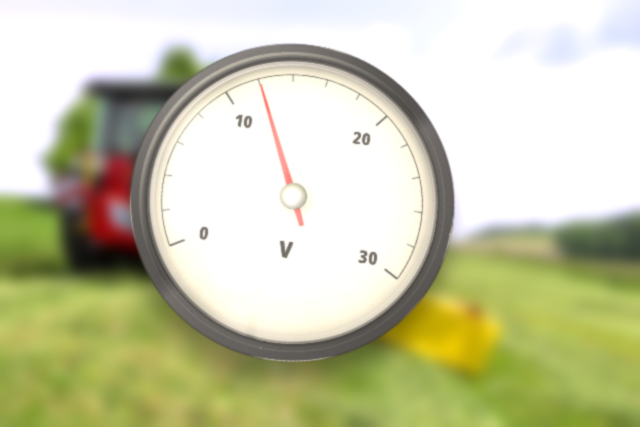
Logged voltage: 12,V
